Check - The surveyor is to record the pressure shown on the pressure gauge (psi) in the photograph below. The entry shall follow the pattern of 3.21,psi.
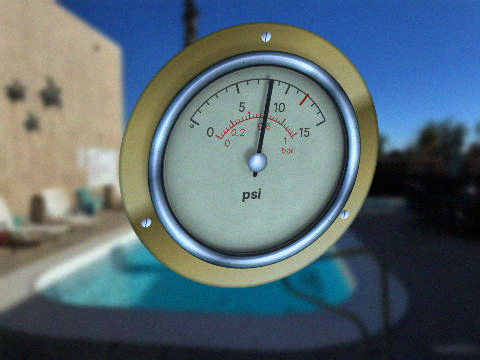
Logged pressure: 8,psi
